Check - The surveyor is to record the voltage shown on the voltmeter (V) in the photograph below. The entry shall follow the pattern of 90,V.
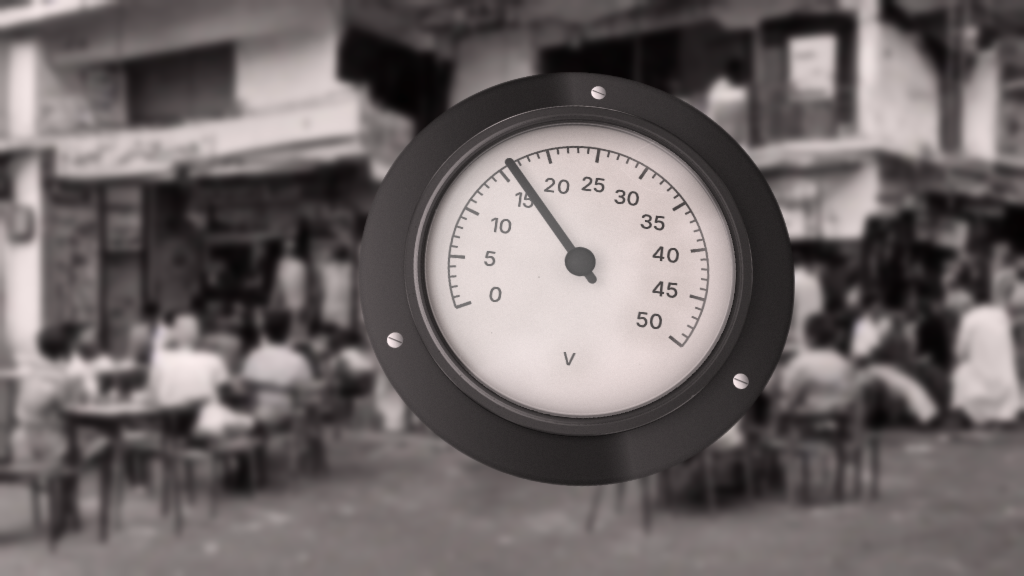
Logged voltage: 16,V
